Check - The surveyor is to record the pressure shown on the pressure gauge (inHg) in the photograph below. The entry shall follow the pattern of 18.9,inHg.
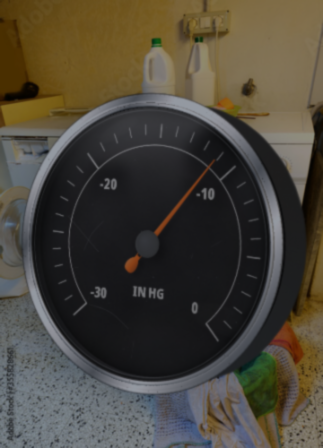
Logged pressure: -11,inHg
